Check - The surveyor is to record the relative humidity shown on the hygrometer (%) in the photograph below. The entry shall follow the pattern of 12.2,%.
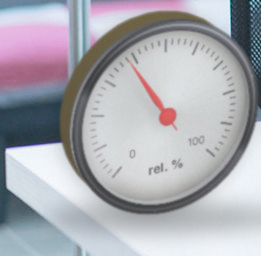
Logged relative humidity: 38,%
